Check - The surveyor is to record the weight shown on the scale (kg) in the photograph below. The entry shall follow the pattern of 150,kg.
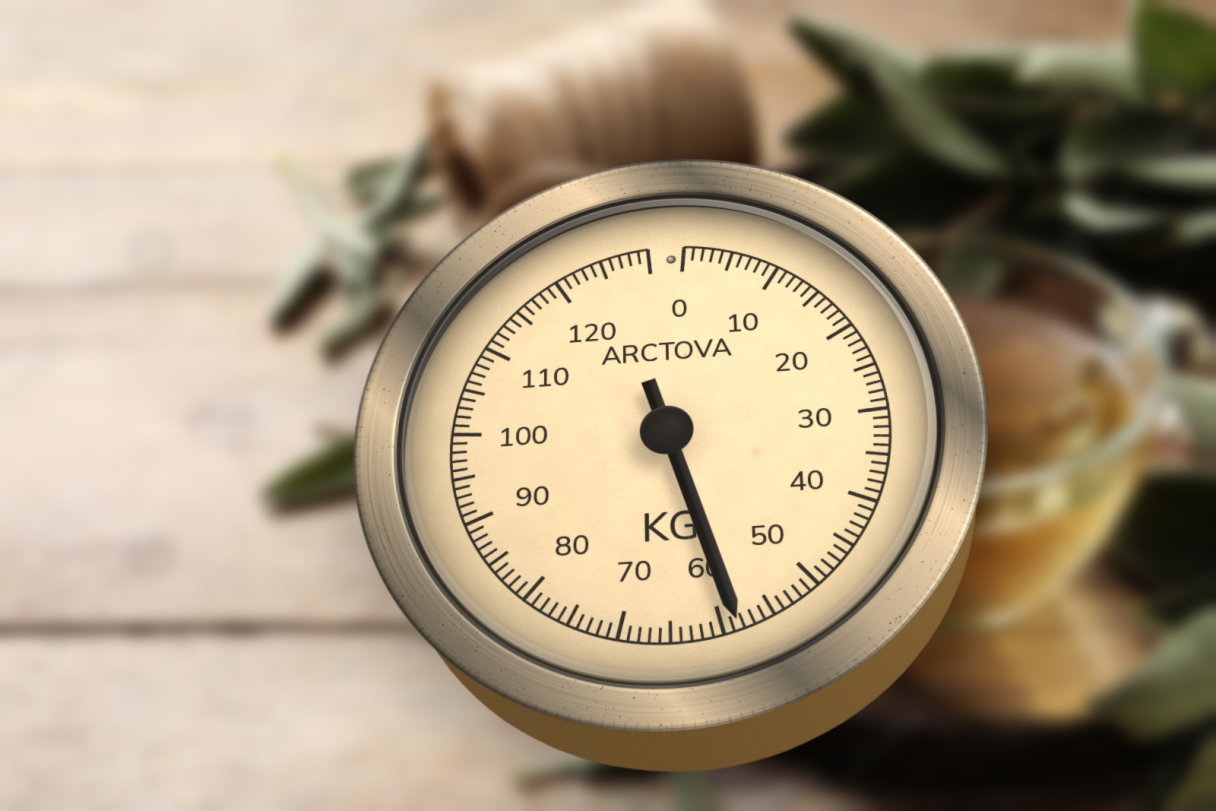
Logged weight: 58.5,kg
